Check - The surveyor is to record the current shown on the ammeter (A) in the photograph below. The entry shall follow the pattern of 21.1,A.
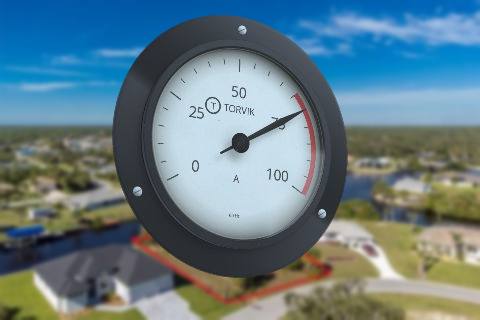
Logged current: 75,A
